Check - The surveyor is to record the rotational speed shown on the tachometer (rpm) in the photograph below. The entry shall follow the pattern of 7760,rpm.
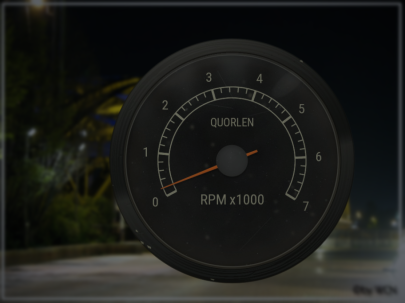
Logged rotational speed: 200,rpm
